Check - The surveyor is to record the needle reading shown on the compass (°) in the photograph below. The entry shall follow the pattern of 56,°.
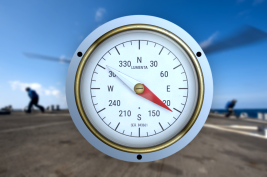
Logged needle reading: 125,°
